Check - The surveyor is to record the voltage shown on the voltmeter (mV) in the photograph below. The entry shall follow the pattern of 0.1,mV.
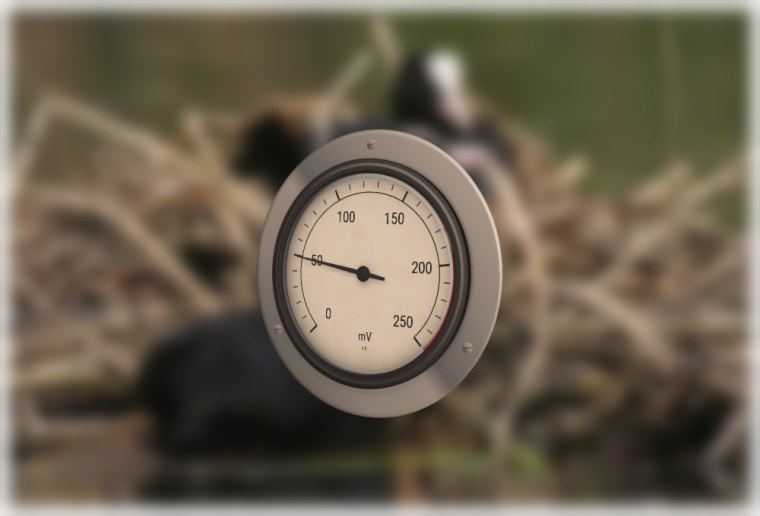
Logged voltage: 50,mV
